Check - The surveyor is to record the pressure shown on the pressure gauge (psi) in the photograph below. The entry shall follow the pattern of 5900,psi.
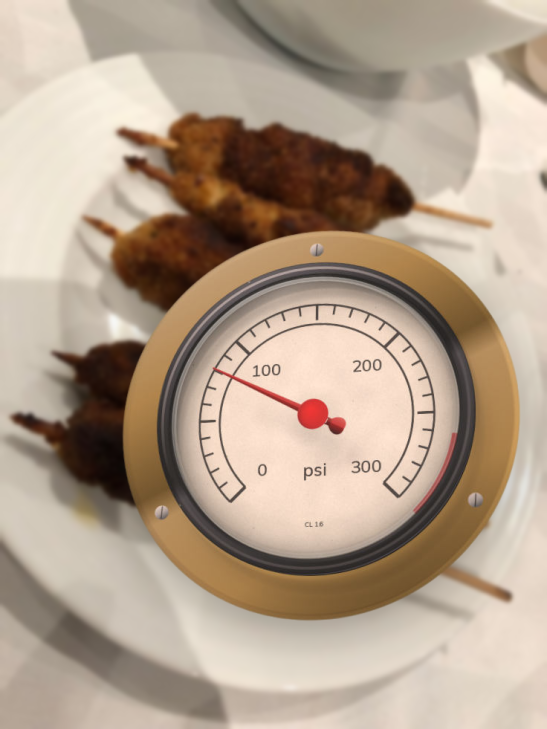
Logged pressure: 80,psi
